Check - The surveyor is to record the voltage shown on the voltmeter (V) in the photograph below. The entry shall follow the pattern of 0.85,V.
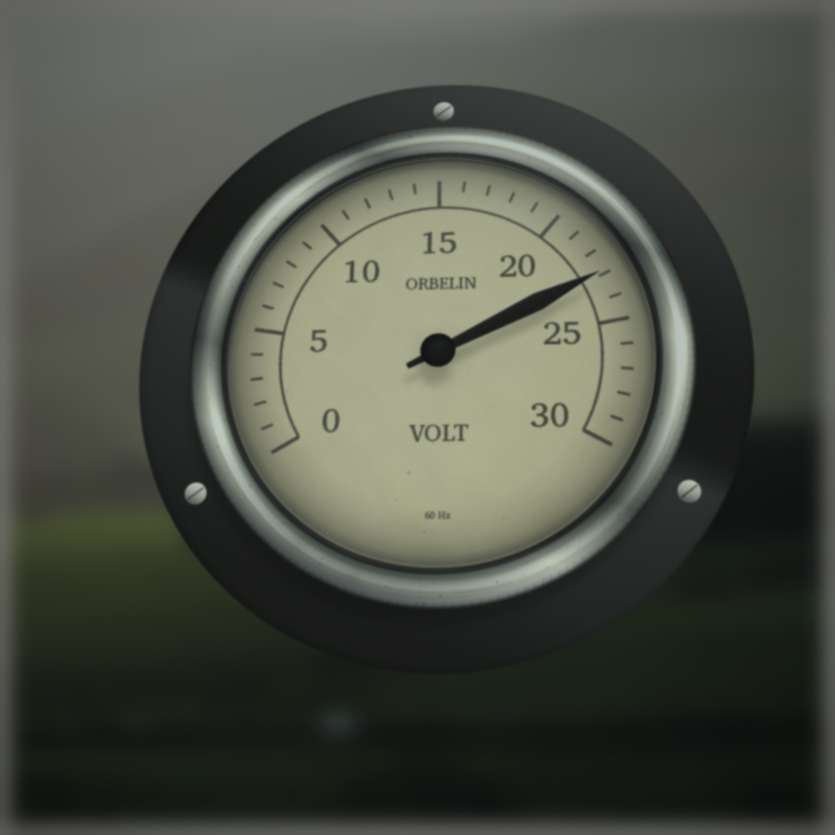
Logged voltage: 23,V
